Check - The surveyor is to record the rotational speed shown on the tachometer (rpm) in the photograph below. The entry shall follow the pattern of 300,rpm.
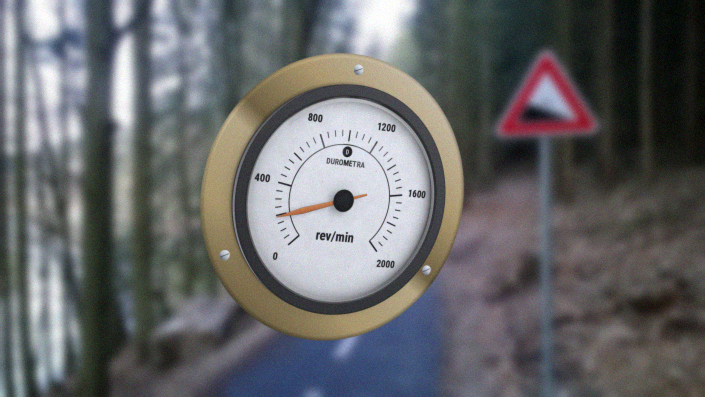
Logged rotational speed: 200,rpm
